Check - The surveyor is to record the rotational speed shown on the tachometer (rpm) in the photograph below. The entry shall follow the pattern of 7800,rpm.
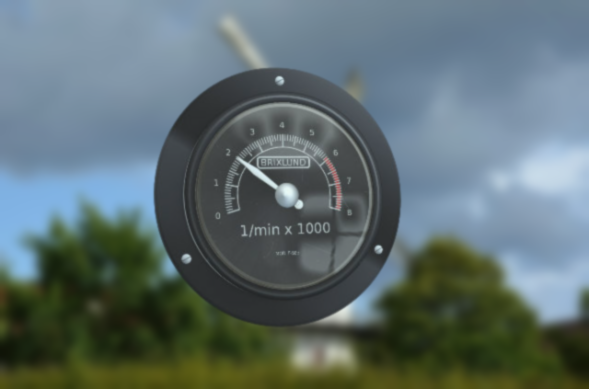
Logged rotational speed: 2000,rpm
